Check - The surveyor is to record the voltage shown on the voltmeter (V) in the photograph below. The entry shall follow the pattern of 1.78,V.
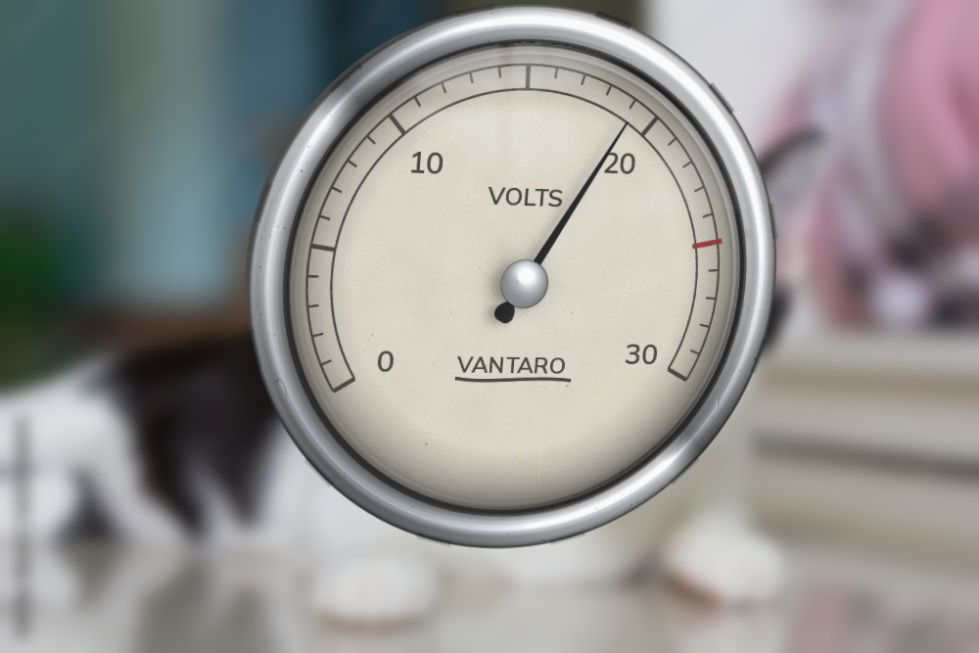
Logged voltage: 19,V
